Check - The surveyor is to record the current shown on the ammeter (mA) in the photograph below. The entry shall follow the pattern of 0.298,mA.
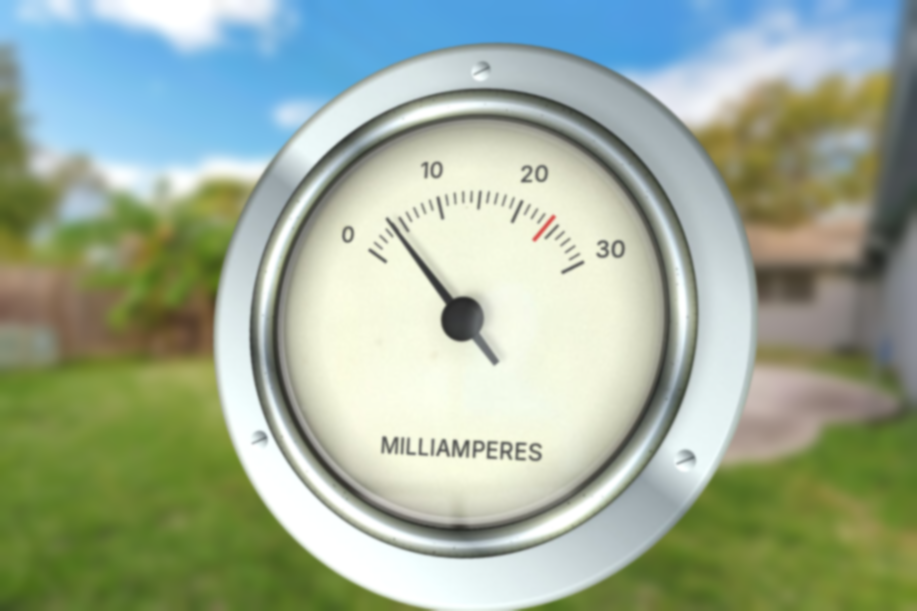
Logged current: 4,mA
